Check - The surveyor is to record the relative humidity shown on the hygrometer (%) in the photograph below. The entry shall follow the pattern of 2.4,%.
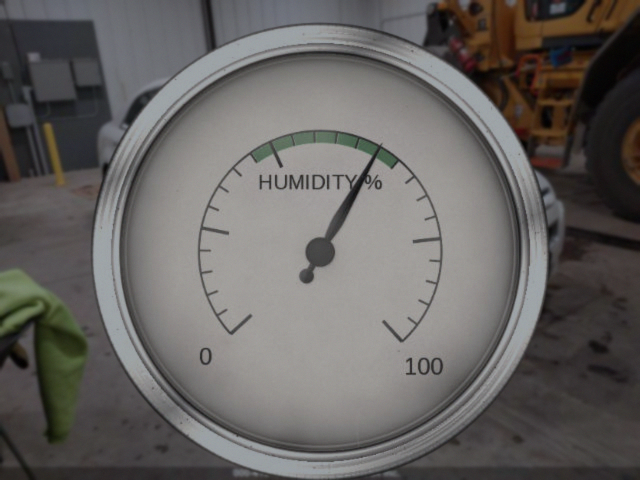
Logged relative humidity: 60,%
